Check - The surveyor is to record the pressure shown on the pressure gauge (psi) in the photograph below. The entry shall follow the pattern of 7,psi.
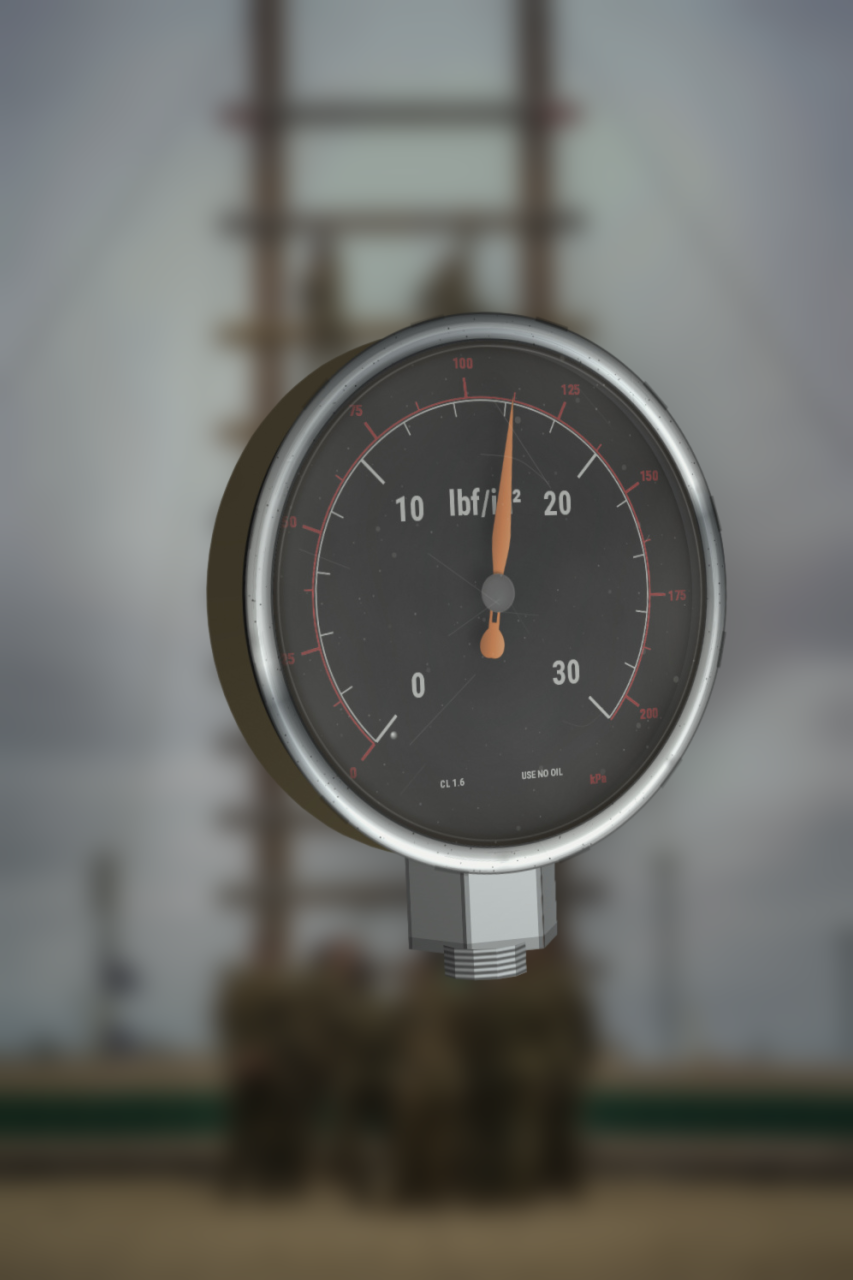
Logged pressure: 16,psi
